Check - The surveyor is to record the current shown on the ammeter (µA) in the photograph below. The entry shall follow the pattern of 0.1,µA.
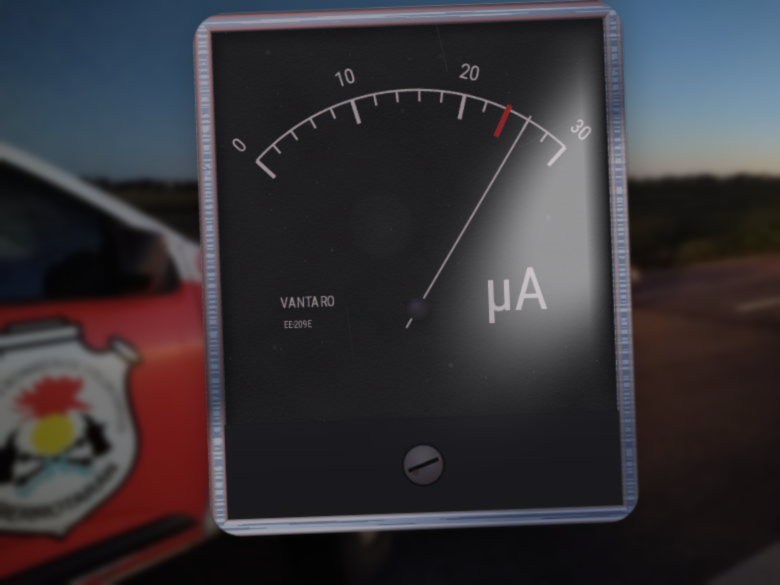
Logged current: 26,µA
